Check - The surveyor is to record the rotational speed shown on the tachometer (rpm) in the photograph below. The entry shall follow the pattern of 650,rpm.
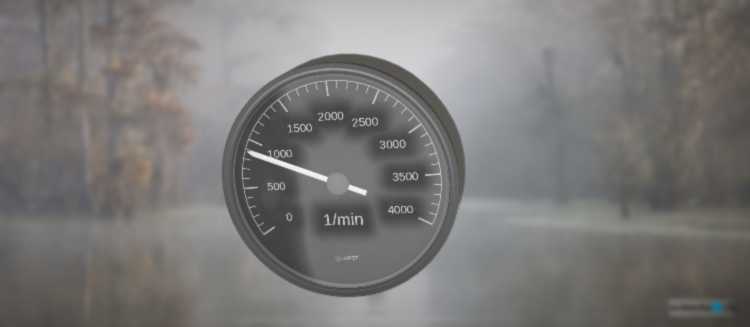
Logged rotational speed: 900,rpm
